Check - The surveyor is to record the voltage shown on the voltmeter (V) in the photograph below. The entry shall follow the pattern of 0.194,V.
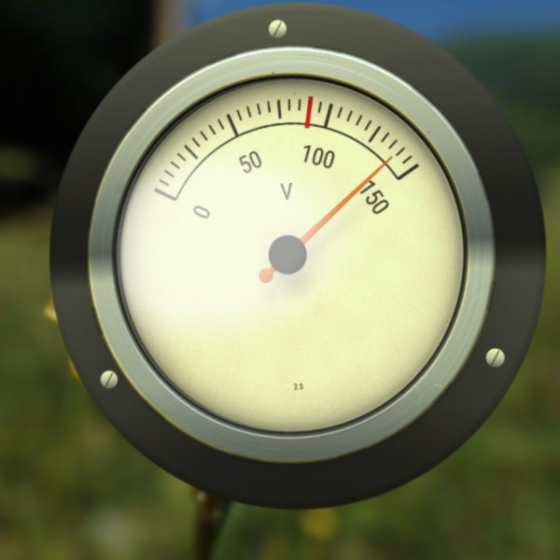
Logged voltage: 140,V
